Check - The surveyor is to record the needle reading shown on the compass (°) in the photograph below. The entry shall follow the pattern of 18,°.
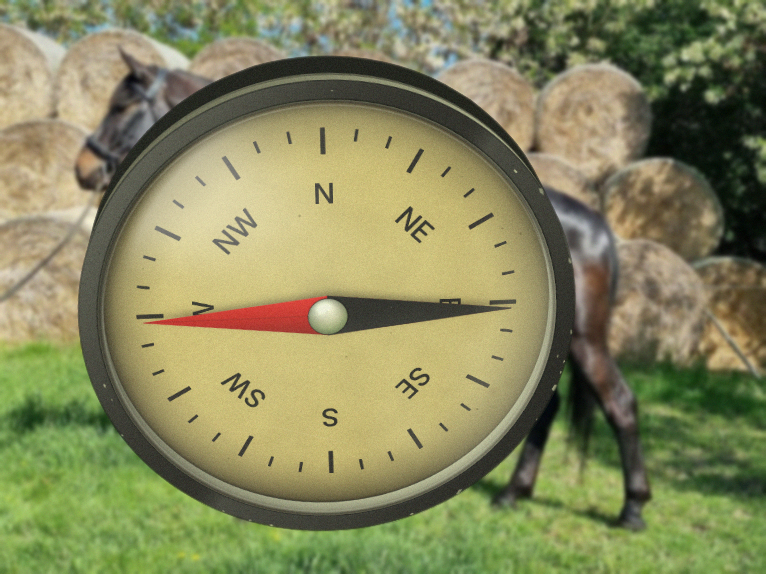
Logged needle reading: 270,°
